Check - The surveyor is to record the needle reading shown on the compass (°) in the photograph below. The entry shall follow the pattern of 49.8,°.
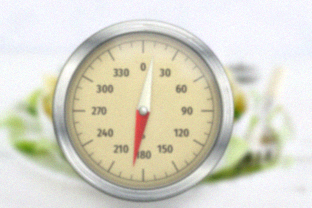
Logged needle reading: 190,°
